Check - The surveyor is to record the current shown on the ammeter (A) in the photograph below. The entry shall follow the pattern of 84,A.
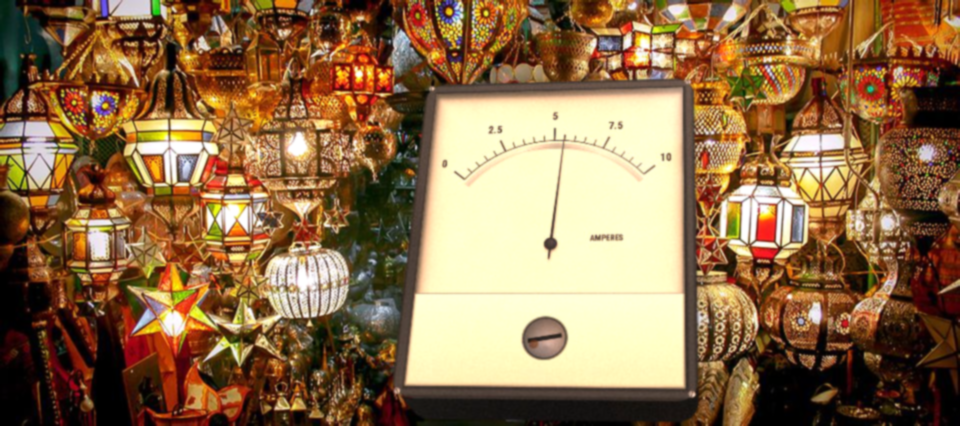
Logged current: 5.5,A
